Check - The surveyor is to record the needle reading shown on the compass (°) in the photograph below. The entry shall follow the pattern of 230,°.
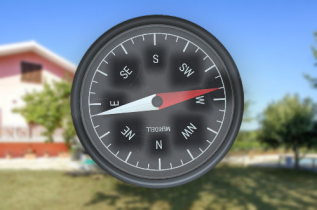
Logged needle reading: 260,°
